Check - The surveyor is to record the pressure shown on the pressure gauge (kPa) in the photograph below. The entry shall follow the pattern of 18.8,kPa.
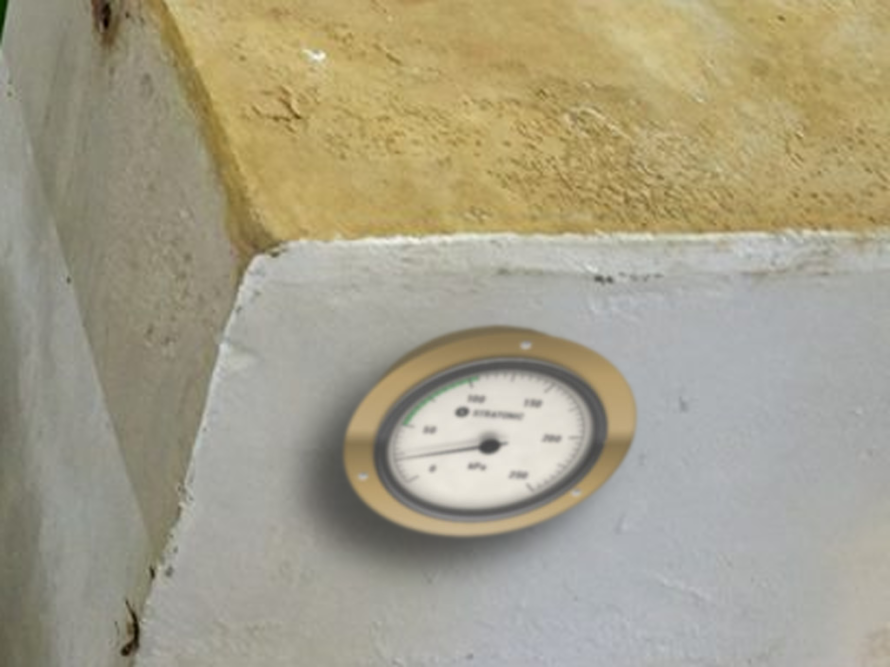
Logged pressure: 25,kPa
